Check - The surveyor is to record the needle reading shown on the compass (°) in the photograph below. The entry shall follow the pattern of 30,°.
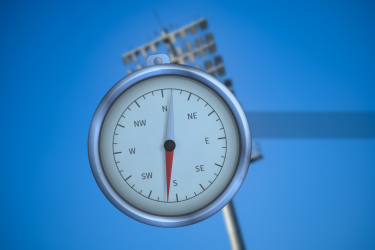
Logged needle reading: 190,°
